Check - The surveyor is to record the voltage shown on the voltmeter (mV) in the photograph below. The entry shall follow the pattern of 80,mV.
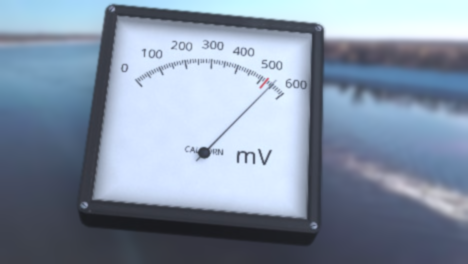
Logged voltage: 550,mV
